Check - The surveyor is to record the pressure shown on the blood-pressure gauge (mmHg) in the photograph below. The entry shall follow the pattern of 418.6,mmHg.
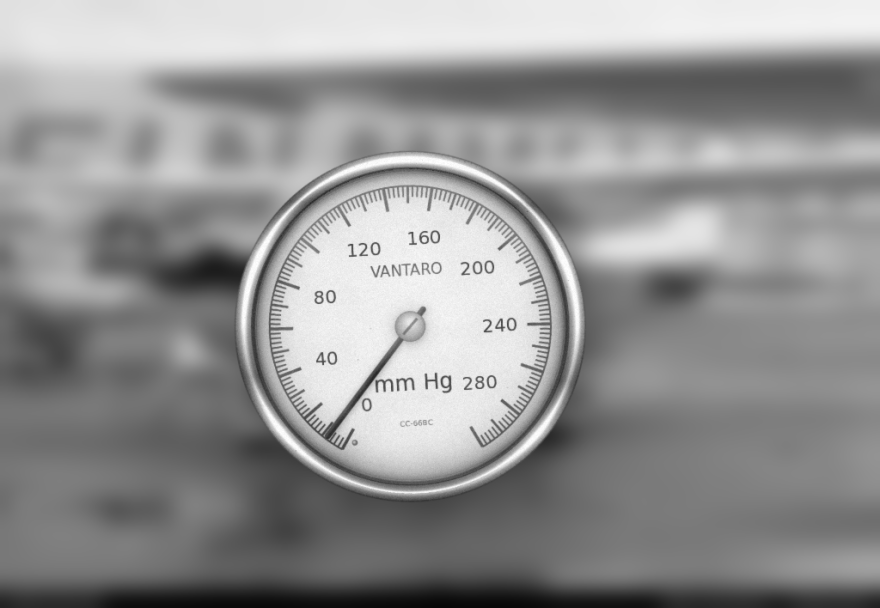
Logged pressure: 8,mmHg
